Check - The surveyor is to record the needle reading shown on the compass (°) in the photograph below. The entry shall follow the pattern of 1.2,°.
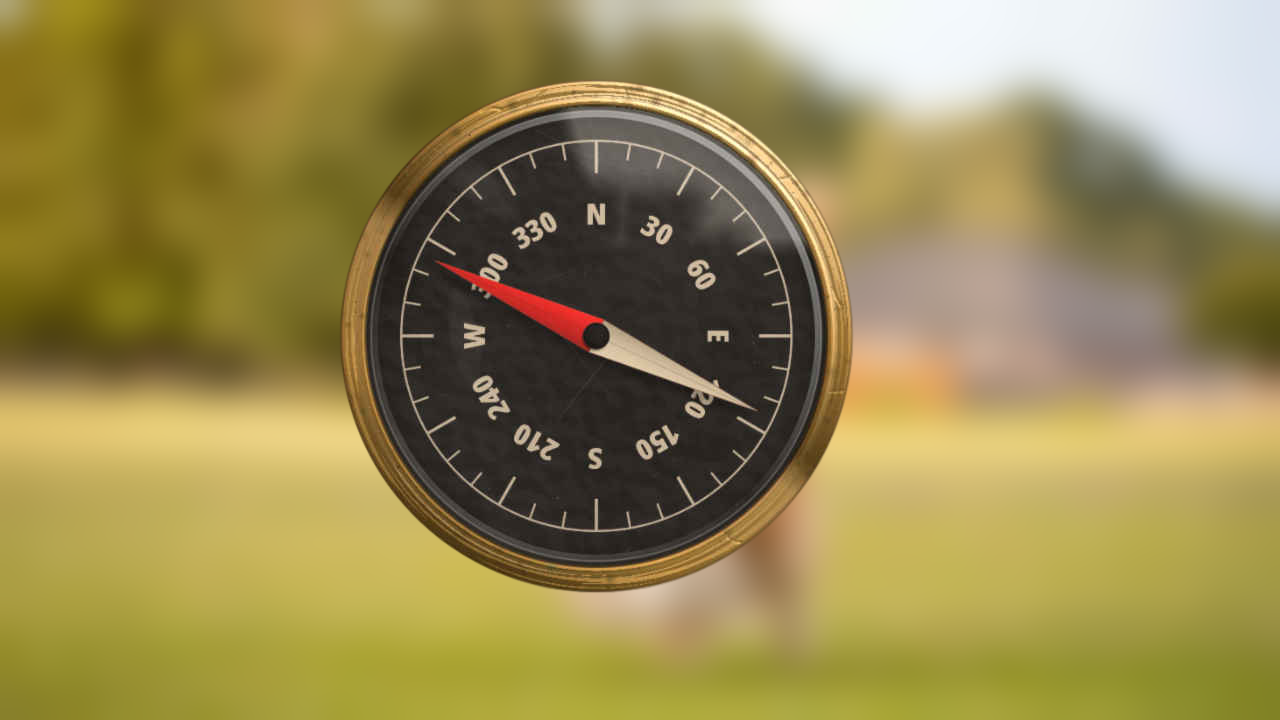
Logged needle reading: 295,°
